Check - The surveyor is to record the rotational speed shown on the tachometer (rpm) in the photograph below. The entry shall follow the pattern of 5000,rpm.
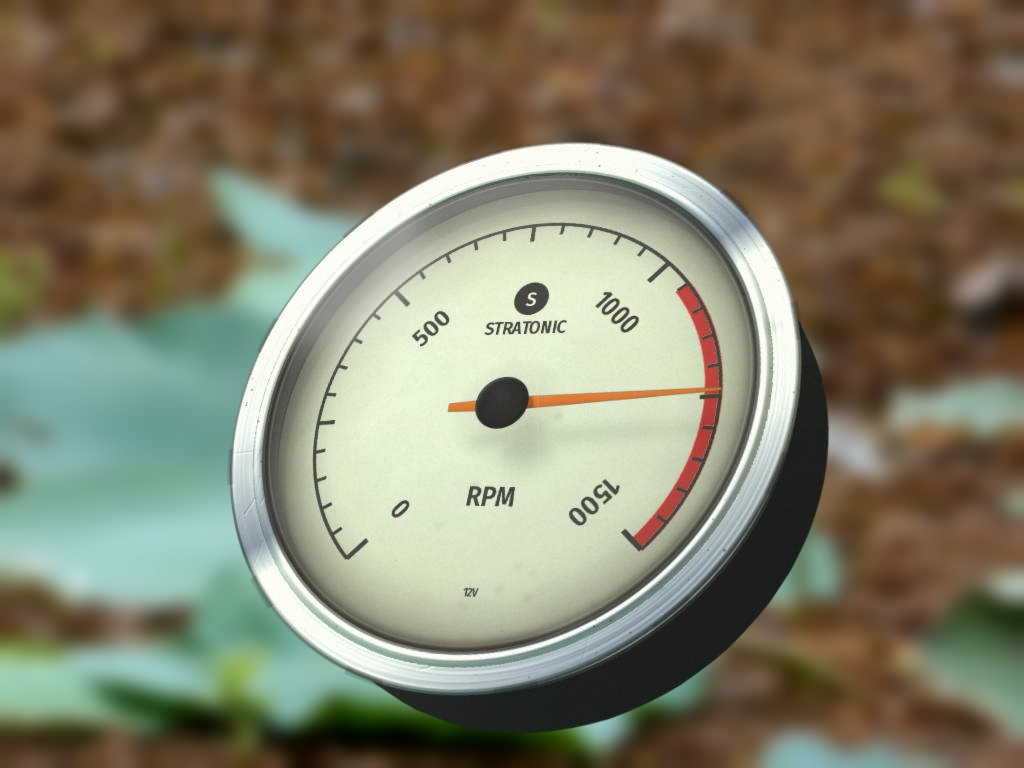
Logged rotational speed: 1250,rpm
